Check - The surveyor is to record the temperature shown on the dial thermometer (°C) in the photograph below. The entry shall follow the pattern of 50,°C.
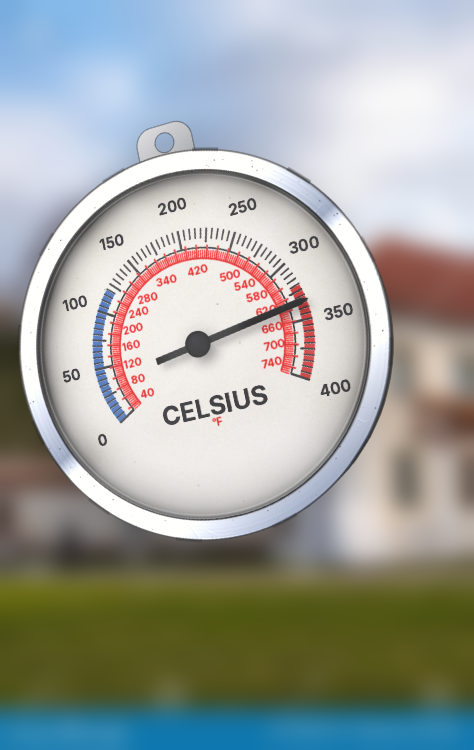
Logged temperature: 335,°C
